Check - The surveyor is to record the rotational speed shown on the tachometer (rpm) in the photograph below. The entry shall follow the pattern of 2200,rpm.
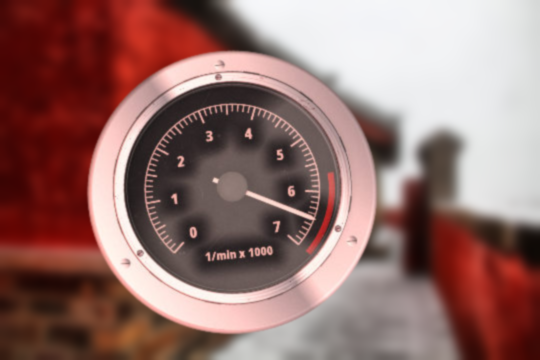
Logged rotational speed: 6500,rpm
